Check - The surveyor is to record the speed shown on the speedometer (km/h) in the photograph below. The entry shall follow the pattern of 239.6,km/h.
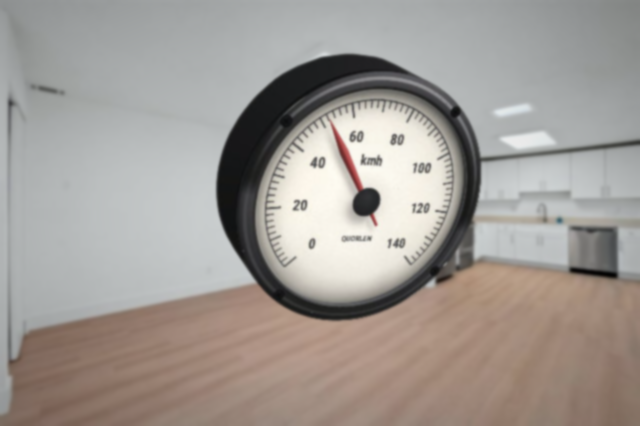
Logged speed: 52,km/h
